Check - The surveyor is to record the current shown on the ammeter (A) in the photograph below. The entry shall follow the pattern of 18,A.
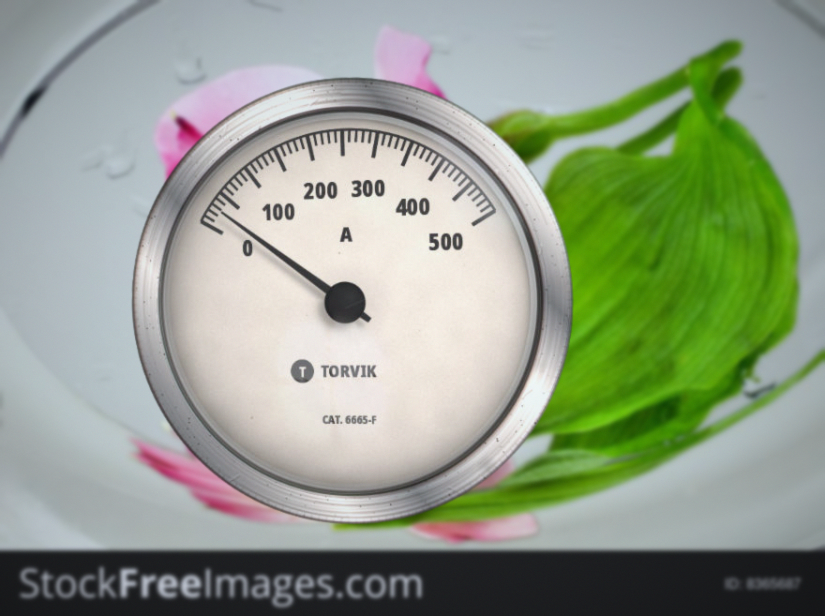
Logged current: 30,A
